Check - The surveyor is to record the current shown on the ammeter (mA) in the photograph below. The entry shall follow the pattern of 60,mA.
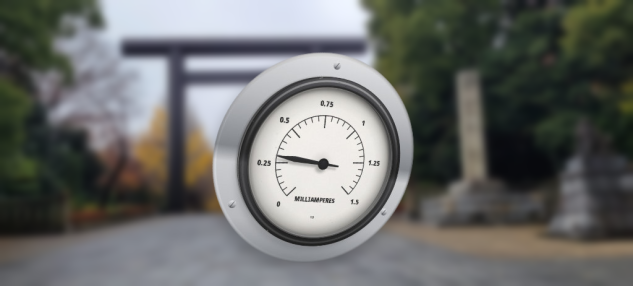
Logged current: 0.3,mA
